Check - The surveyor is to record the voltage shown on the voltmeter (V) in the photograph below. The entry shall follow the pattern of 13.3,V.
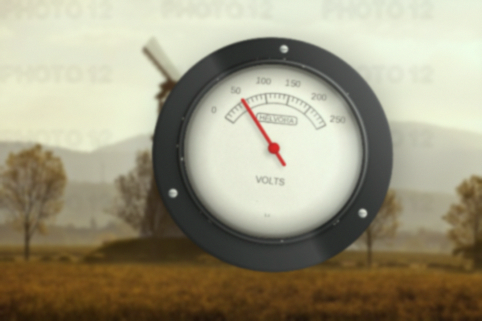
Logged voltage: 50,V
